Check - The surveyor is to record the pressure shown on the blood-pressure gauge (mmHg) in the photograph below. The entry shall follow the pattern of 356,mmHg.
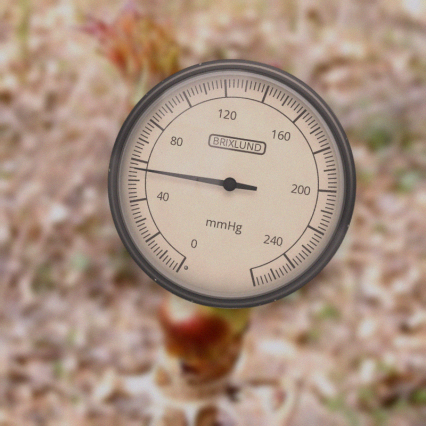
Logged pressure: 56,mmHg
